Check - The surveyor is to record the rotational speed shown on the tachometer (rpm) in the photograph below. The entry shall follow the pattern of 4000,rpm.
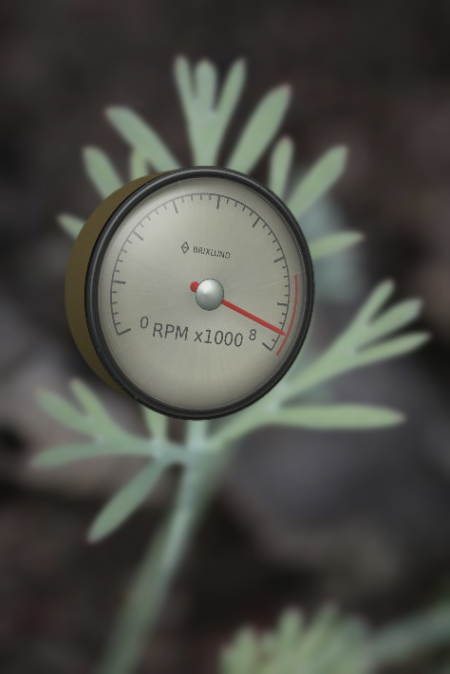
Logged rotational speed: 7600,rpm
